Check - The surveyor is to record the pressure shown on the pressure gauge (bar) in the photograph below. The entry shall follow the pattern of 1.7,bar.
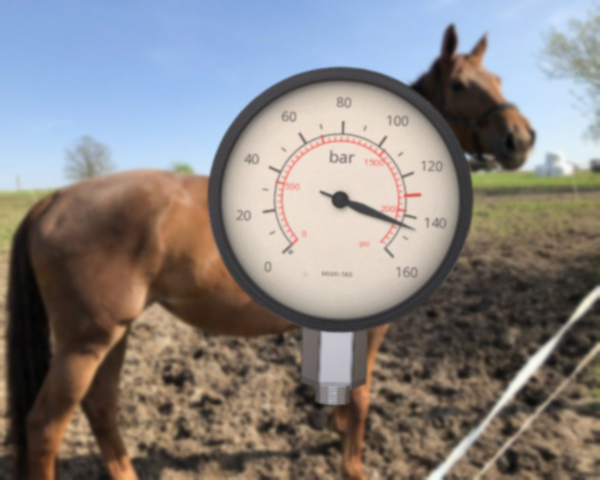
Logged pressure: 145,bar
